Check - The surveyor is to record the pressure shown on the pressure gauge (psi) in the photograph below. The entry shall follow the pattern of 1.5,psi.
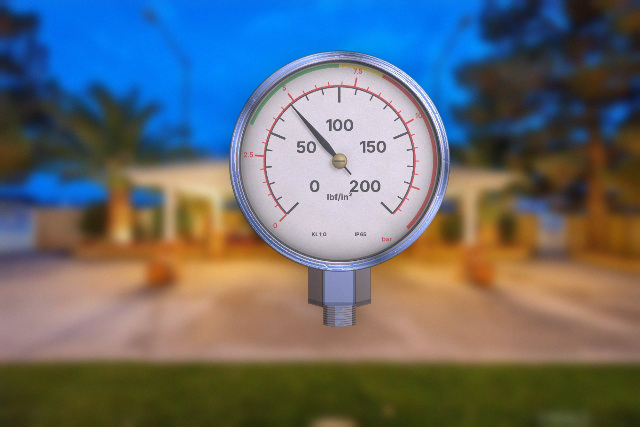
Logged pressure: 70,psi
